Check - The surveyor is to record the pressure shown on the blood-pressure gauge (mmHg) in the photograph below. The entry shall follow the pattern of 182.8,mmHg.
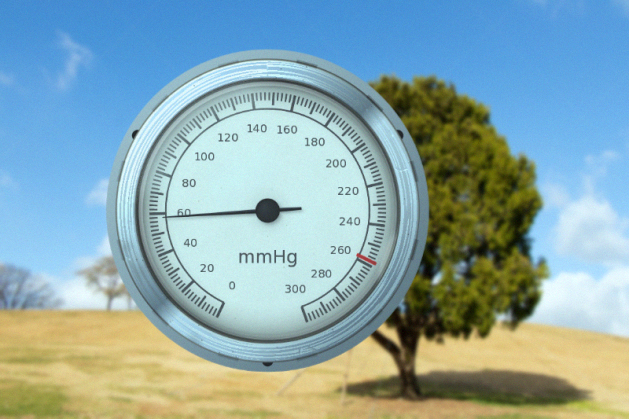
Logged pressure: 58,mmHg
